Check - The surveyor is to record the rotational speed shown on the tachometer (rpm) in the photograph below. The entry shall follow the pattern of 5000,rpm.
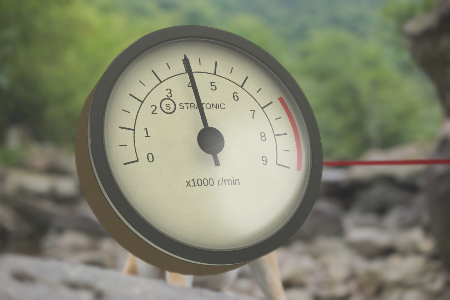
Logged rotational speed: 4000,rpm
